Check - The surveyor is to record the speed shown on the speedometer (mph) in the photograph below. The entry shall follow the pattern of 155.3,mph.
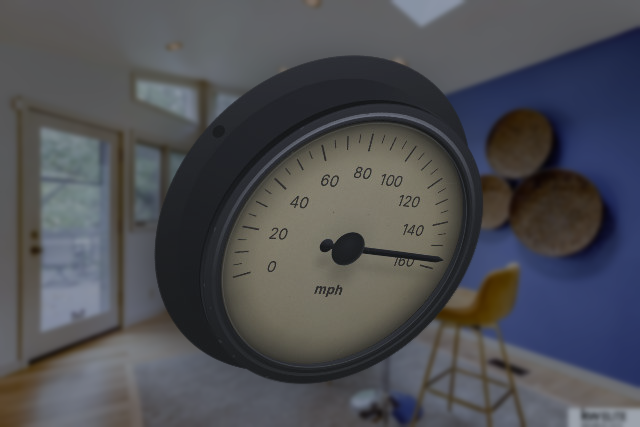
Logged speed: 155,mph
